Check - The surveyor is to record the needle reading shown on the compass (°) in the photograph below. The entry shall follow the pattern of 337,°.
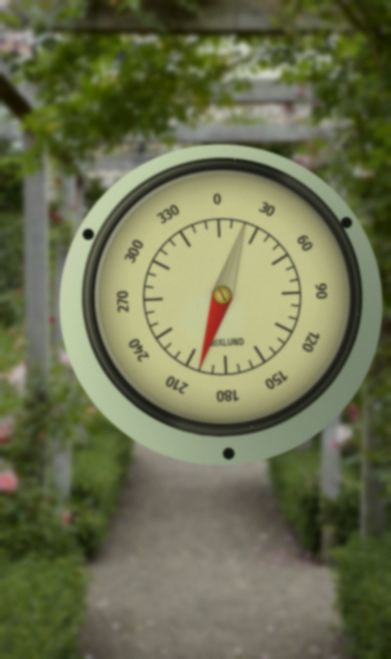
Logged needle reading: 200,°
